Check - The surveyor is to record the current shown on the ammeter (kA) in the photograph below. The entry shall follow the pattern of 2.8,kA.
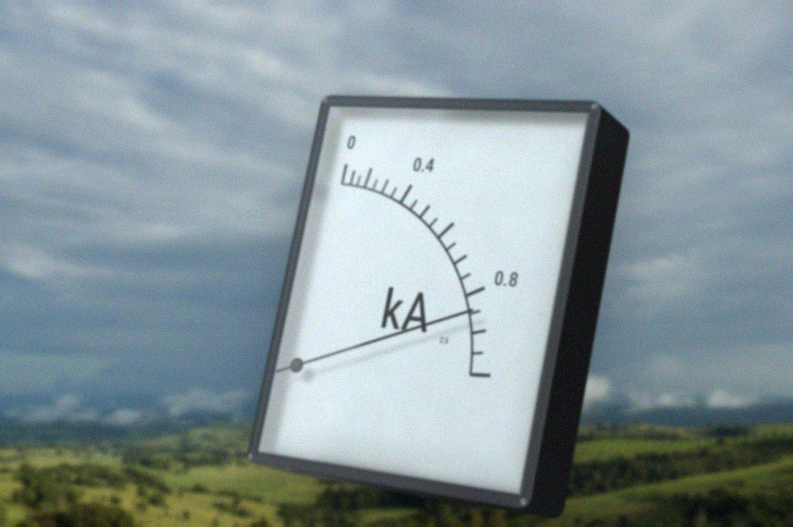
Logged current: 0.85,kA
